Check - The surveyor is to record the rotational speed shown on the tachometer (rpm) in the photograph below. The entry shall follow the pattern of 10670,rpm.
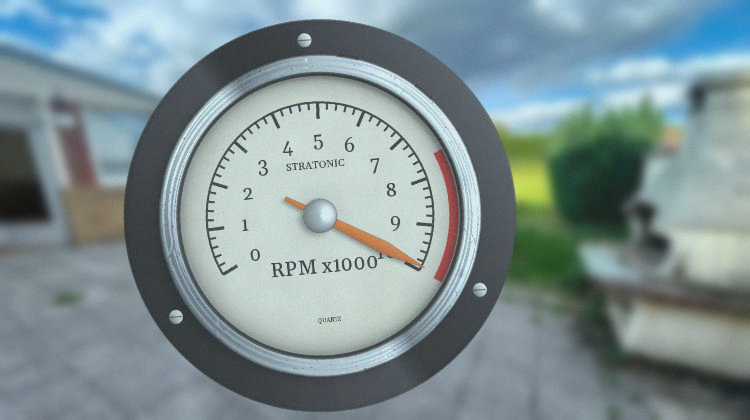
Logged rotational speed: 9900,rpm
